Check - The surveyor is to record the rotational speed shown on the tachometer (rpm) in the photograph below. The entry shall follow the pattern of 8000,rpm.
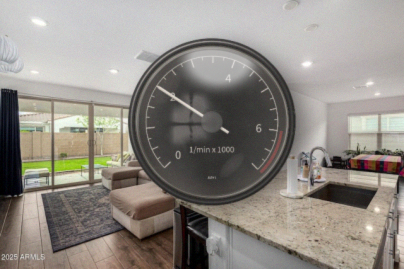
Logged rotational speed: 2000,rpm
